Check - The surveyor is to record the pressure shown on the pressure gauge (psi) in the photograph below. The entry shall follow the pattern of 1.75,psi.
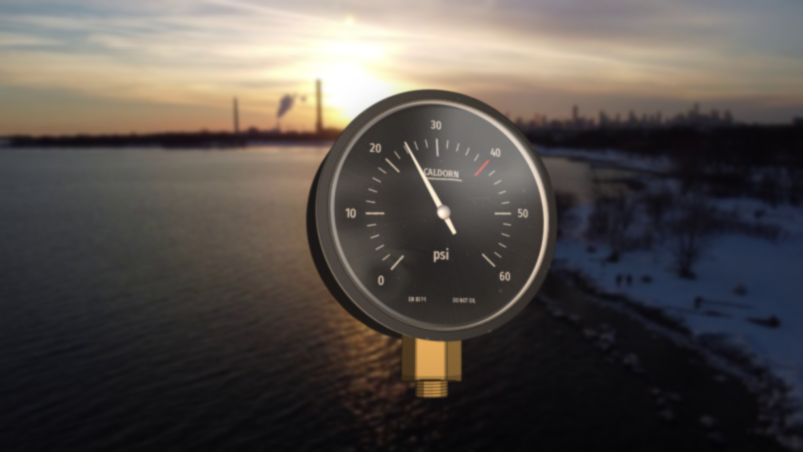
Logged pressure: 24,psi
